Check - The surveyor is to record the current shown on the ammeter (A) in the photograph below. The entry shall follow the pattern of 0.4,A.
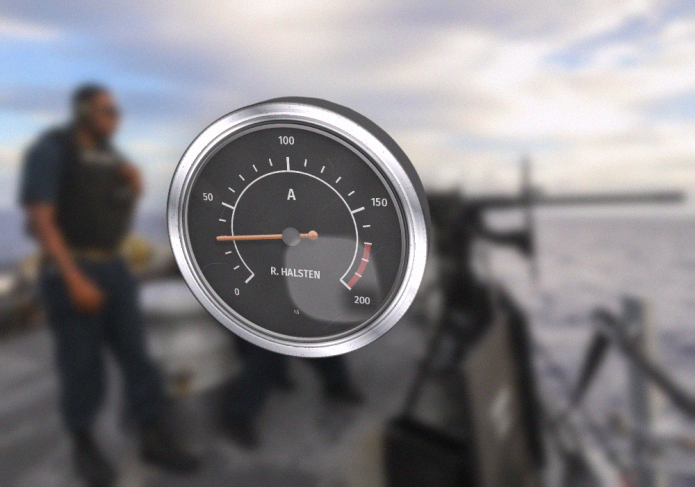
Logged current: 30,A
